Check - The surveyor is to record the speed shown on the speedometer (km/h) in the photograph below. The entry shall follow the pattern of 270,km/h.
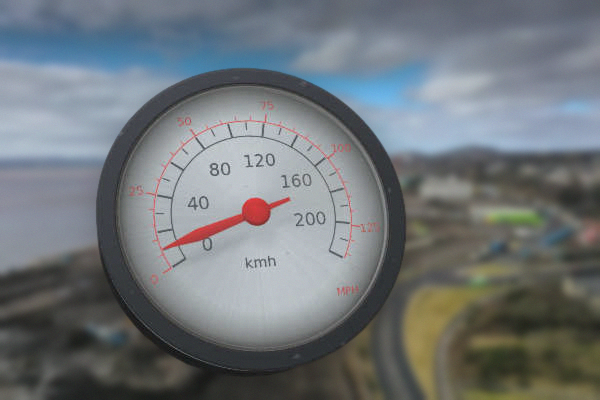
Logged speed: 10,km/h
